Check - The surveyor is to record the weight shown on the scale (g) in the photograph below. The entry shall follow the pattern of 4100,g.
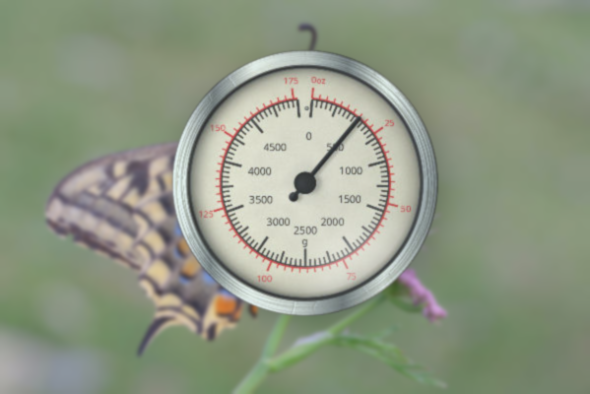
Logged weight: 500,g
